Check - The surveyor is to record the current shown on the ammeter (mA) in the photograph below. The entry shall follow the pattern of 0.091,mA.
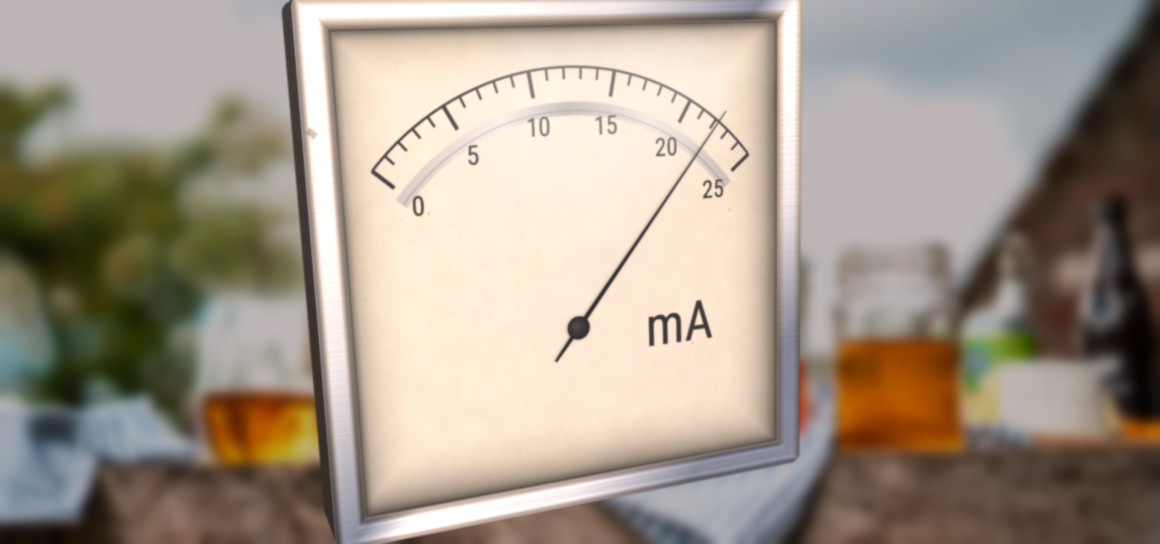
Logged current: 22,mA
